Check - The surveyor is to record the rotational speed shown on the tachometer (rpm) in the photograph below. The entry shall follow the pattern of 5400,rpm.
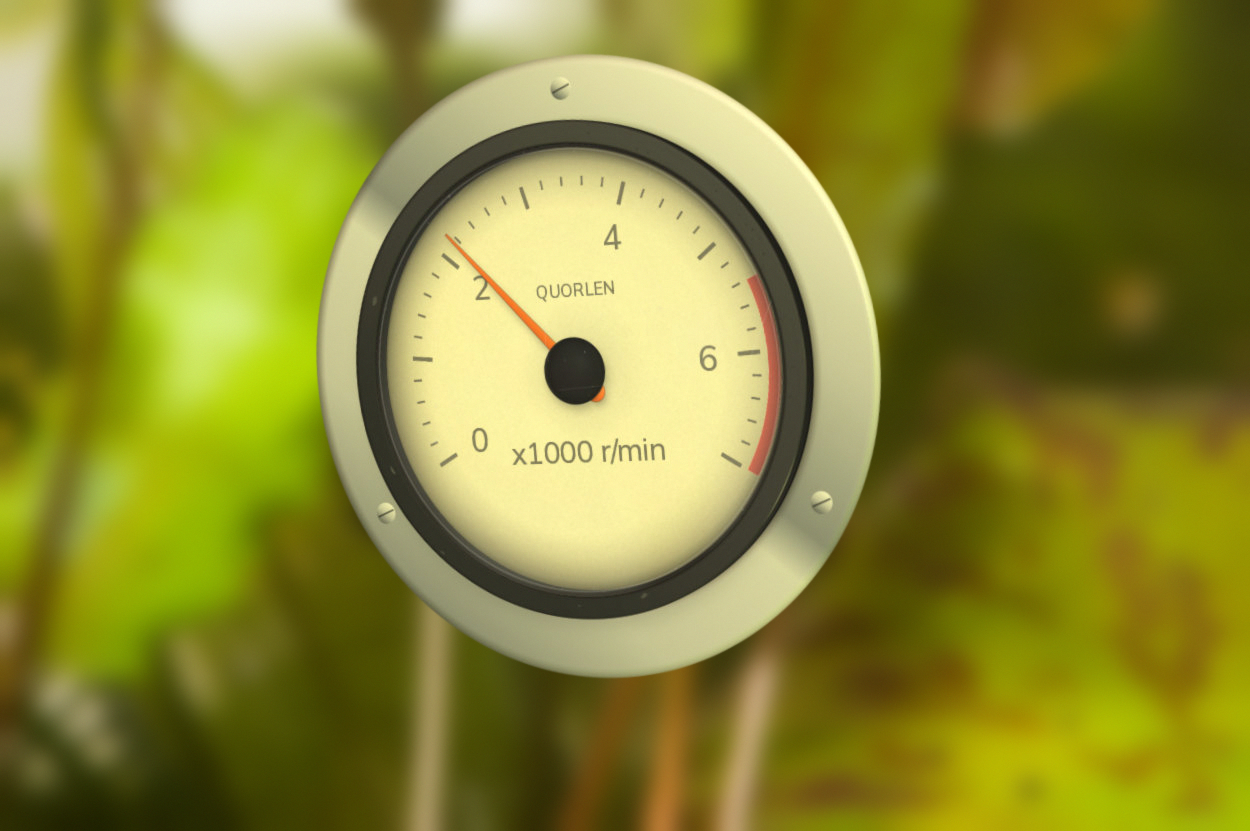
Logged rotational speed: 2200,rpm
